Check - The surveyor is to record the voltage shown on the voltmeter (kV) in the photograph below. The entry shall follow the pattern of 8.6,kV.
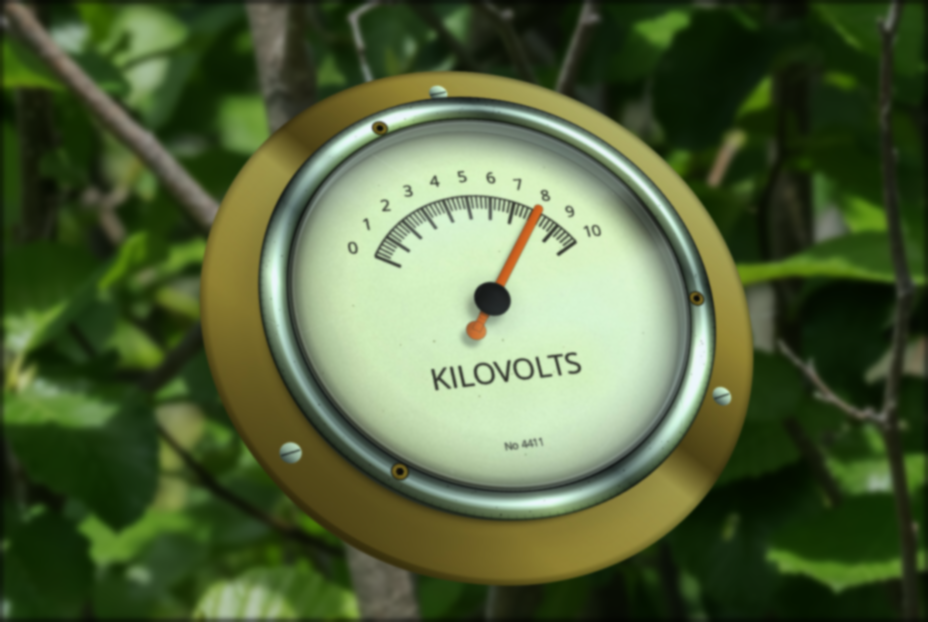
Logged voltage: 8,kV
